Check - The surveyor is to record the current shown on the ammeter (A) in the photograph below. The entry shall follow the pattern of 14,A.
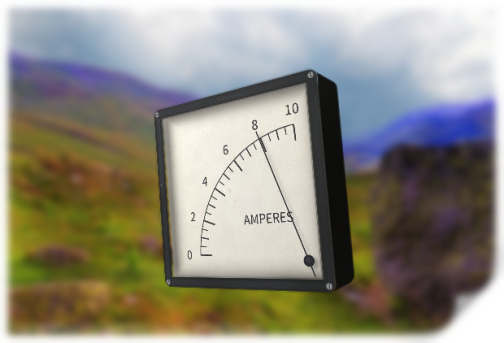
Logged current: 8,A
